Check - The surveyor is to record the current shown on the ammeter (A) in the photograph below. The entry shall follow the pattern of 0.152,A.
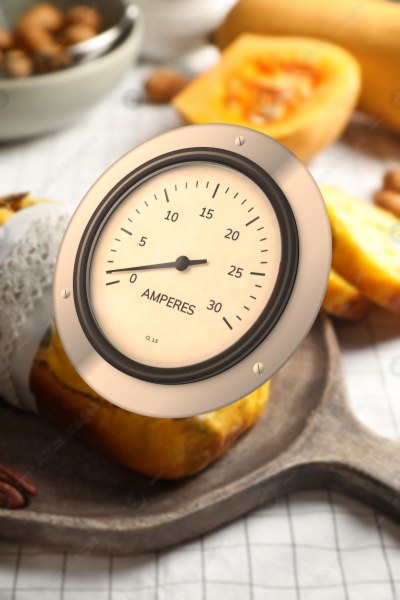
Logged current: 1,A
